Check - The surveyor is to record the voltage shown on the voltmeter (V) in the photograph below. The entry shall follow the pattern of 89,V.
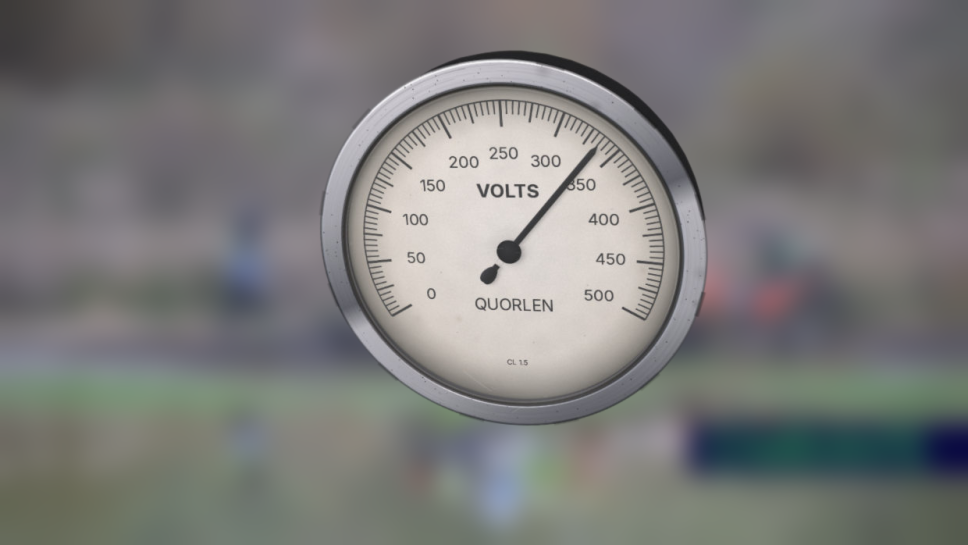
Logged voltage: 335,V
